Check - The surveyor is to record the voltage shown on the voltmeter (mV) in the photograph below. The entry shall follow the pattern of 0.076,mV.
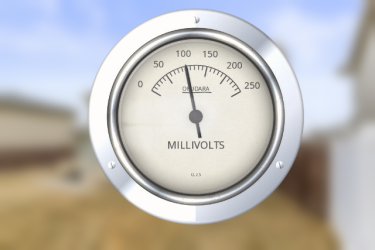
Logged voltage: 100,mV
